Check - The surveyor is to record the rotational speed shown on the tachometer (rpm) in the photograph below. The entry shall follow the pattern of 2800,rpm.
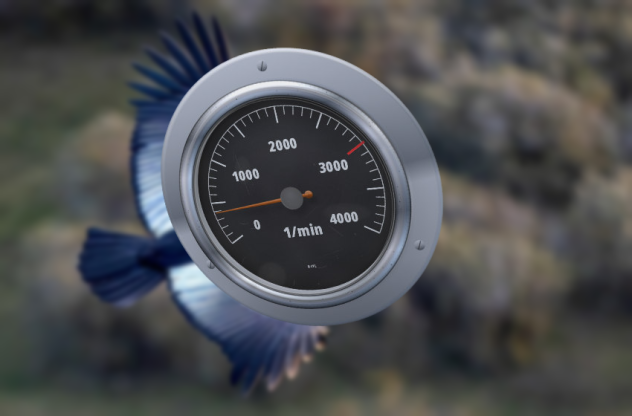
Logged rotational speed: 400,rpm
